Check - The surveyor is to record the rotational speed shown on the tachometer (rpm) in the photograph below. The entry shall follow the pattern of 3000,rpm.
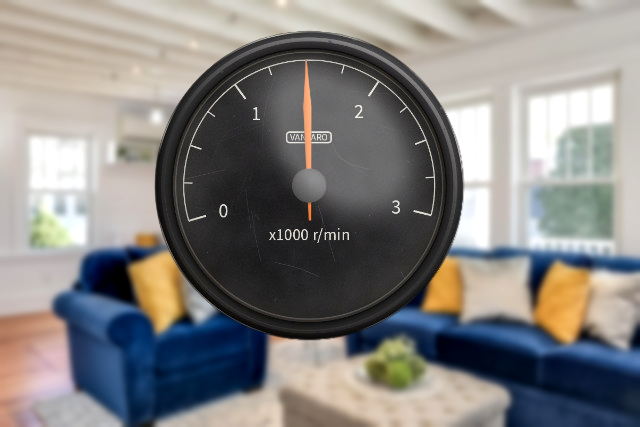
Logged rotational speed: 1500,rpm
